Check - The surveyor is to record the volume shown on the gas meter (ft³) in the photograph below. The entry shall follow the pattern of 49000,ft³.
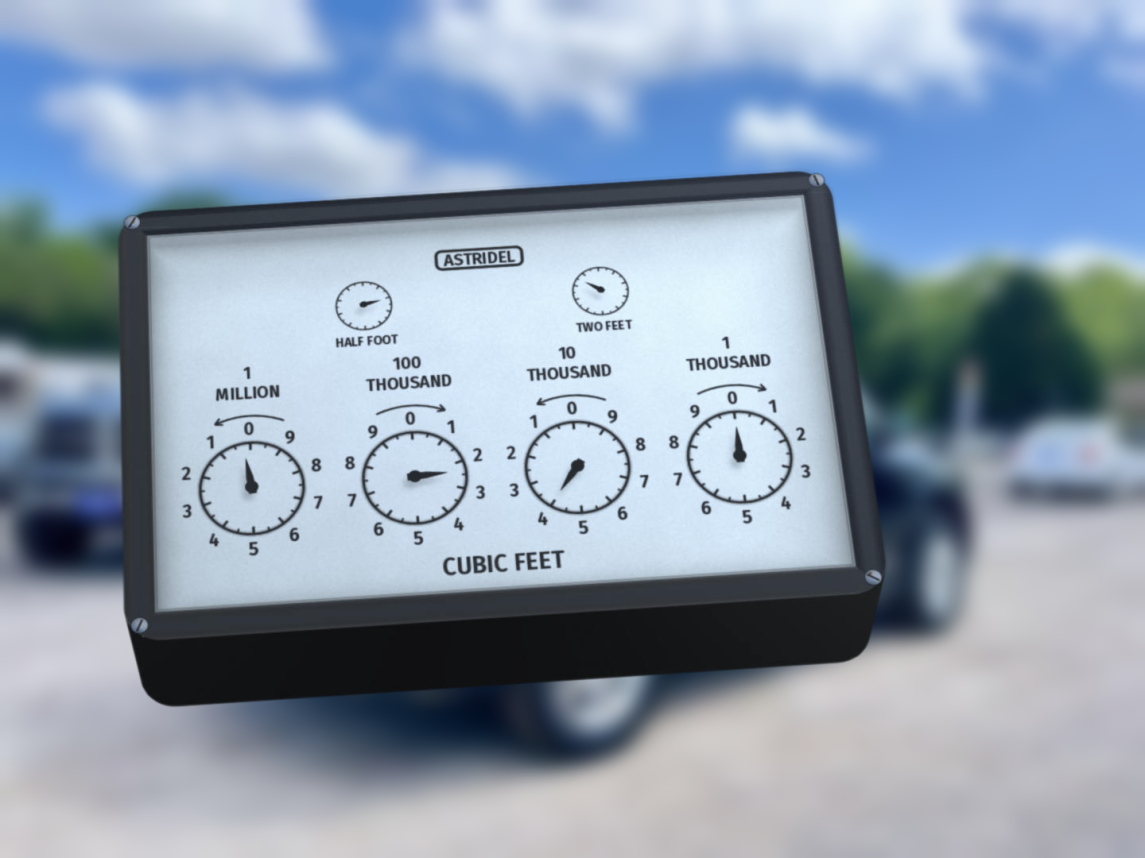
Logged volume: 24000,ft³
